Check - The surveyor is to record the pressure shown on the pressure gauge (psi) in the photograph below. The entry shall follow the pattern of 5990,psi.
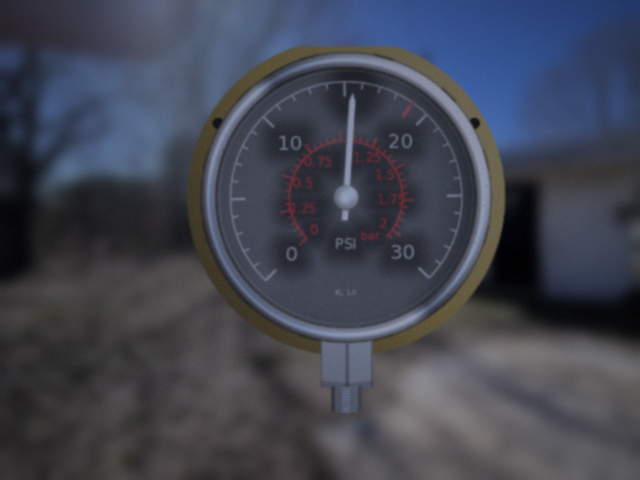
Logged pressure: 15.5,psi
